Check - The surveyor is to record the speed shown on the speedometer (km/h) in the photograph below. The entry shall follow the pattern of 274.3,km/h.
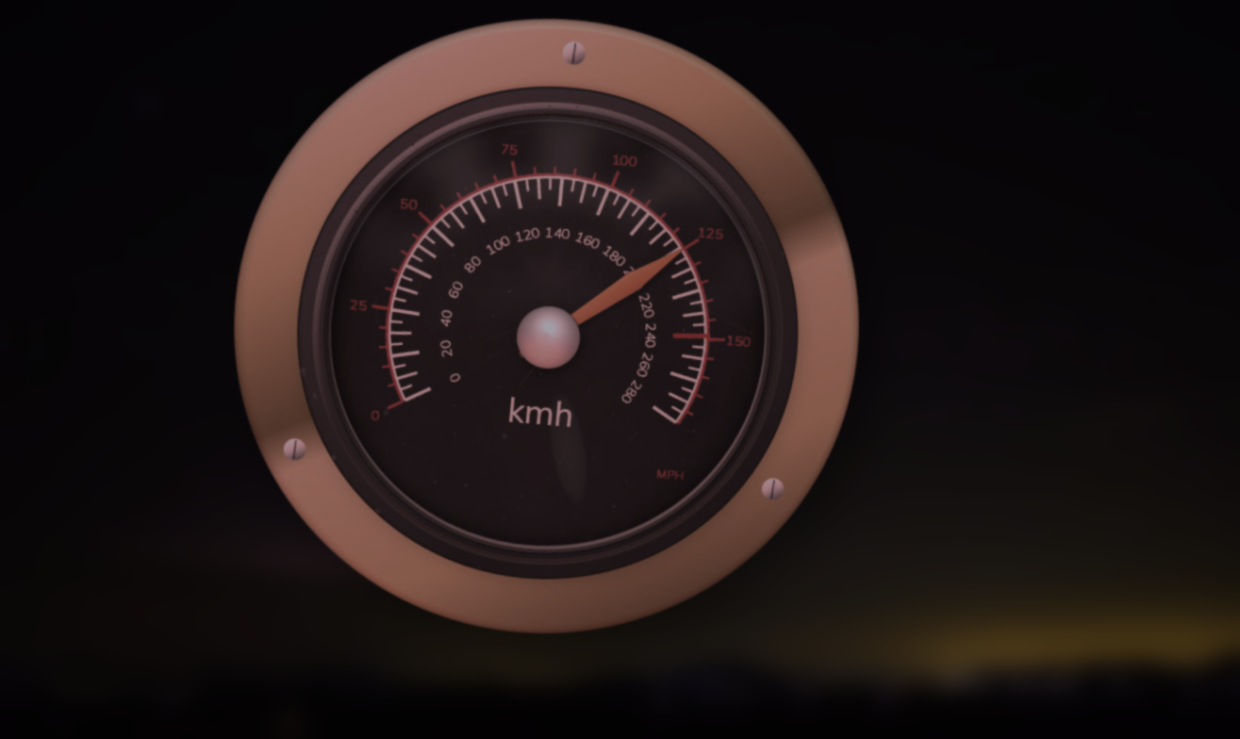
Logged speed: 200,km/h
